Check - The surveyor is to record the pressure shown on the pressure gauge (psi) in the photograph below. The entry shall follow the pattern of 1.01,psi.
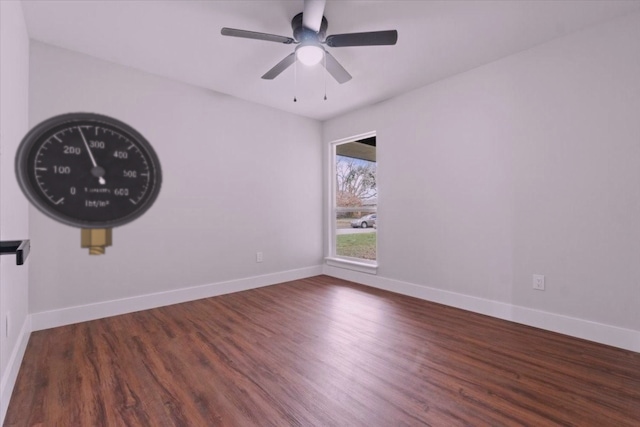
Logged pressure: 260,psi
